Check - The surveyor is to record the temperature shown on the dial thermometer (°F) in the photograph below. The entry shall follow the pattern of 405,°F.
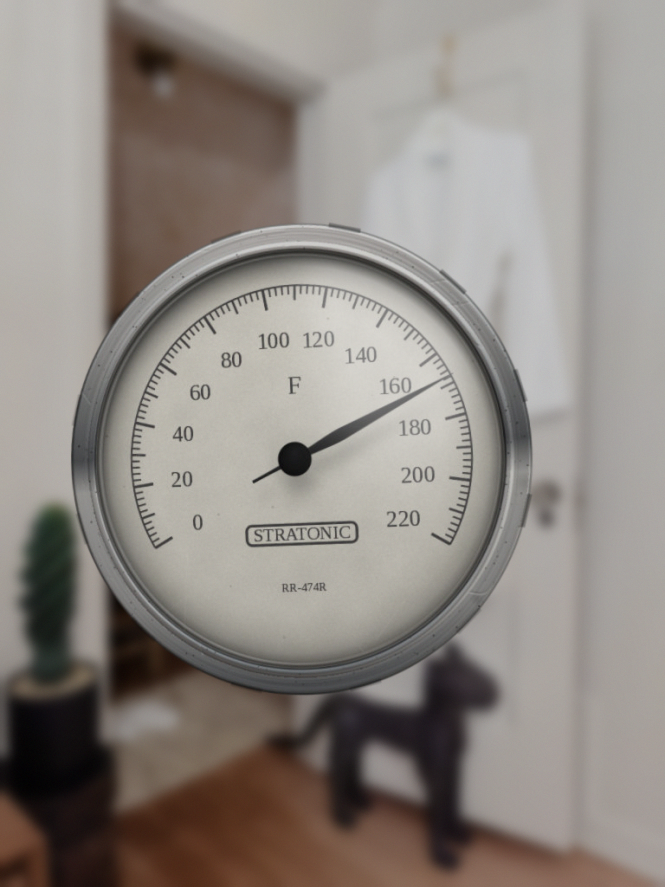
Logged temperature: 168,°F
